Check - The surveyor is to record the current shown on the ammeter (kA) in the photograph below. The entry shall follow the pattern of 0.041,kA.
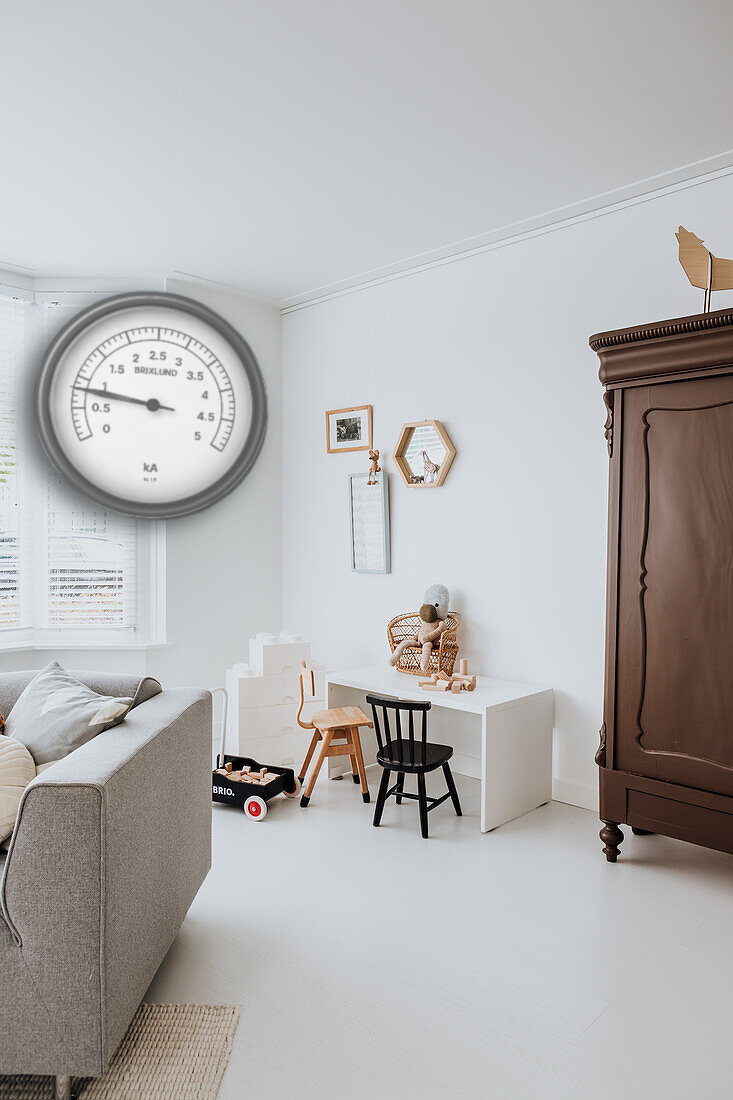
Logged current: 0.8,kA
